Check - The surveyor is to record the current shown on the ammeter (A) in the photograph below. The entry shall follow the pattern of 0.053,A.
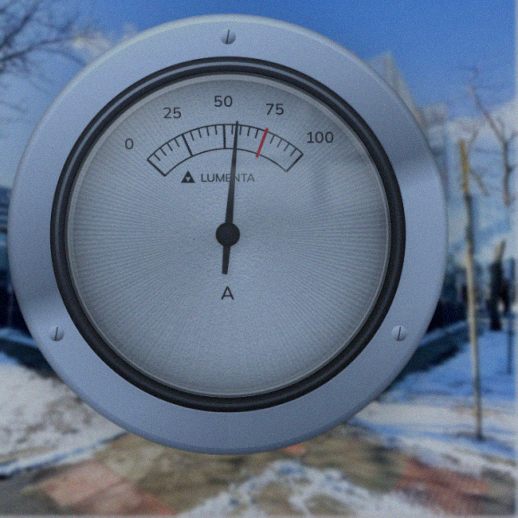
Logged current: 57.5,A
